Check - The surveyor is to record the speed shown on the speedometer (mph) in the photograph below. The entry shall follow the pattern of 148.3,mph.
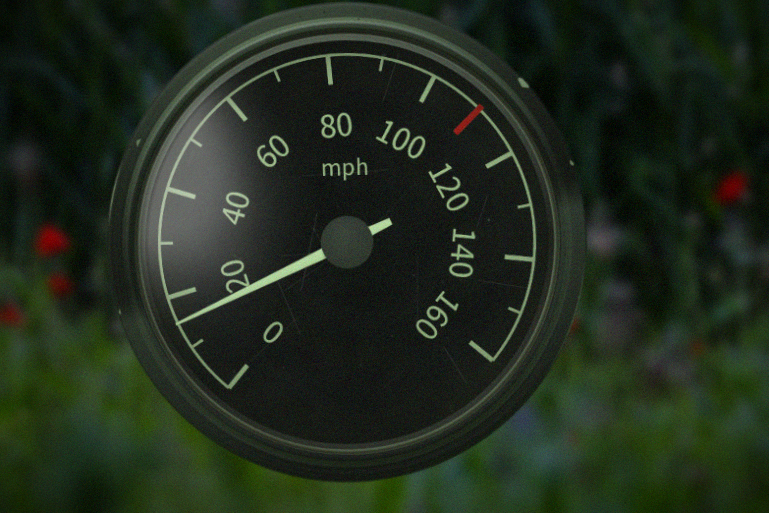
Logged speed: 15,mph
